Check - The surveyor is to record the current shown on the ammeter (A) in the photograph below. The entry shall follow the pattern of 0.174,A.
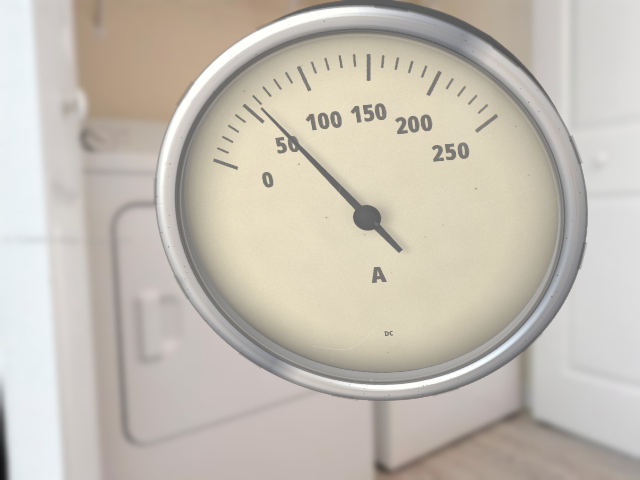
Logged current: 60,A
